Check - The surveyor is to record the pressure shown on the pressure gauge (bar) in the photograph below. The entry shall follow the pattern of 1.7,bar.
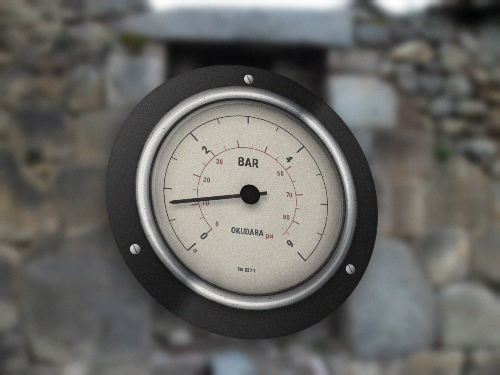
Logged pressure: 0.75,bar
